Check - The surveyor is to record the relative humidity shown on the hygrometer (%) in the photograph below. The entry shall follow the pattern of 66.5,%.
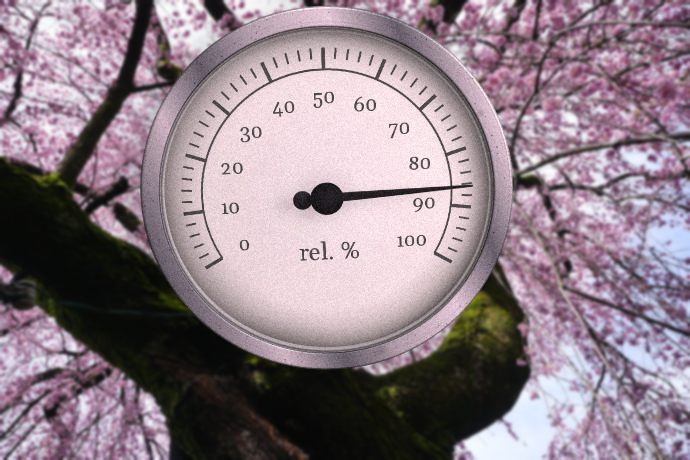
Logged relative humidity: 86,%
